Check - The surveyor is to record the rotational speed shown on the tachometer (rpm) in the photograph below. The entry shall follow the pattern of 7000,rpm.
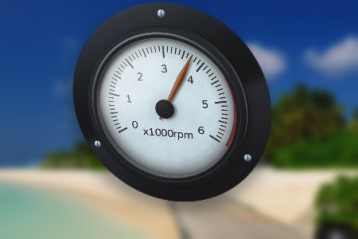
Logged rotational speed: 3700,rpm
